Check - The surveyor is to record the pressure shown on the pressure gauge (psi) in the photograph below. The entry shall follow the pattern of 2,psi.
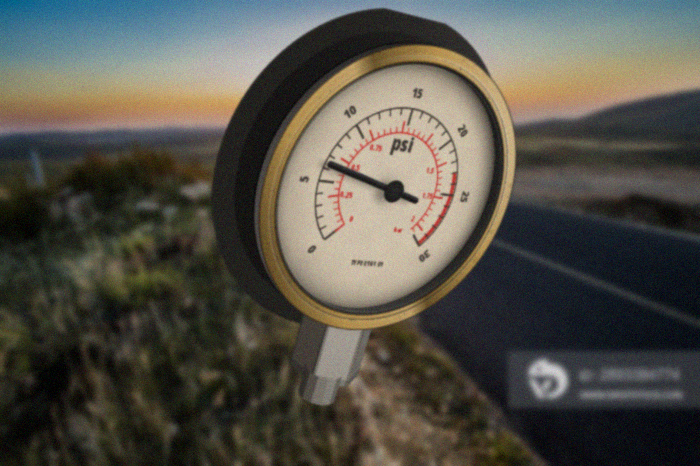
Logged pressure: 6.5,psi
